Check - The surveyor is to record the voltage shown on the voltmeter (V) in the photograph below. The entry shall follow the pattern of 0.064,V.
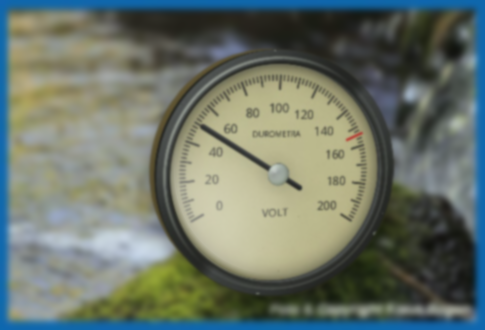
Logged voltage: 50,V
